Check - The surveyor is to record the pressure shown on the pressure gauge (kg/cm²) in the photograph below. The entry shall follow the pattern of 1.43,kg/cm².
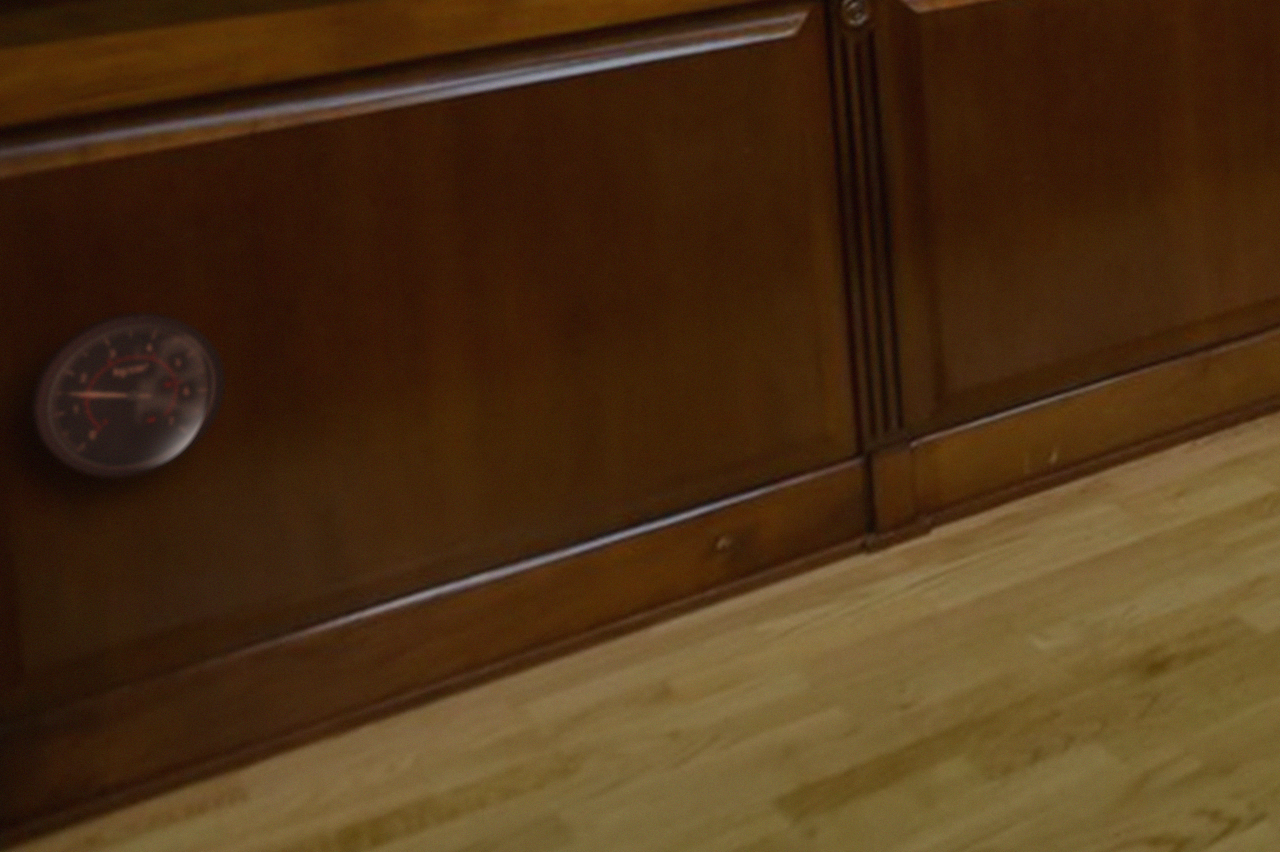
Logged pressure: 1.5,kg/cm²
